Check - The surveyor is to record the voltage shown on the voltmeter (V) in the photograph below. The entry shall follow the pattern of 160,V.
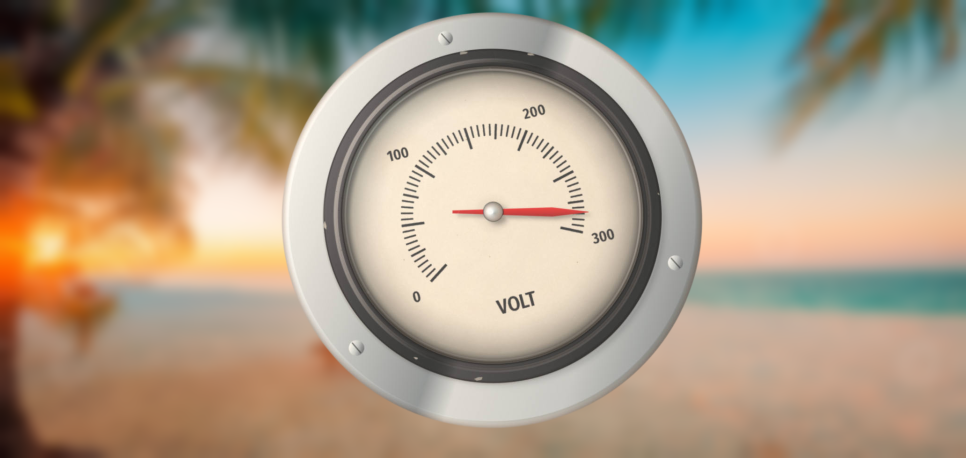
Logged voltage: 285,V
